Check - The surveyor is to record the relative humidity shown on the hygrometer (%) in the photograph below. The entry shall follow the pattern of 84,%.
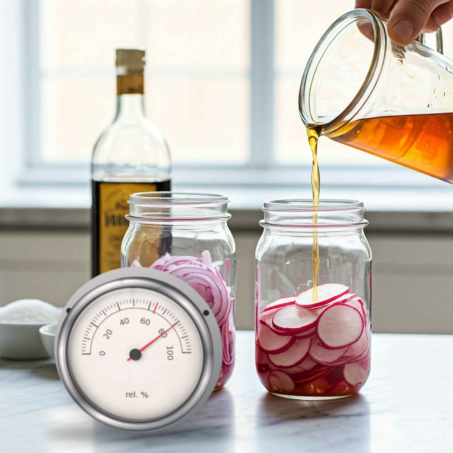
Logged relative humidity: 80,%
